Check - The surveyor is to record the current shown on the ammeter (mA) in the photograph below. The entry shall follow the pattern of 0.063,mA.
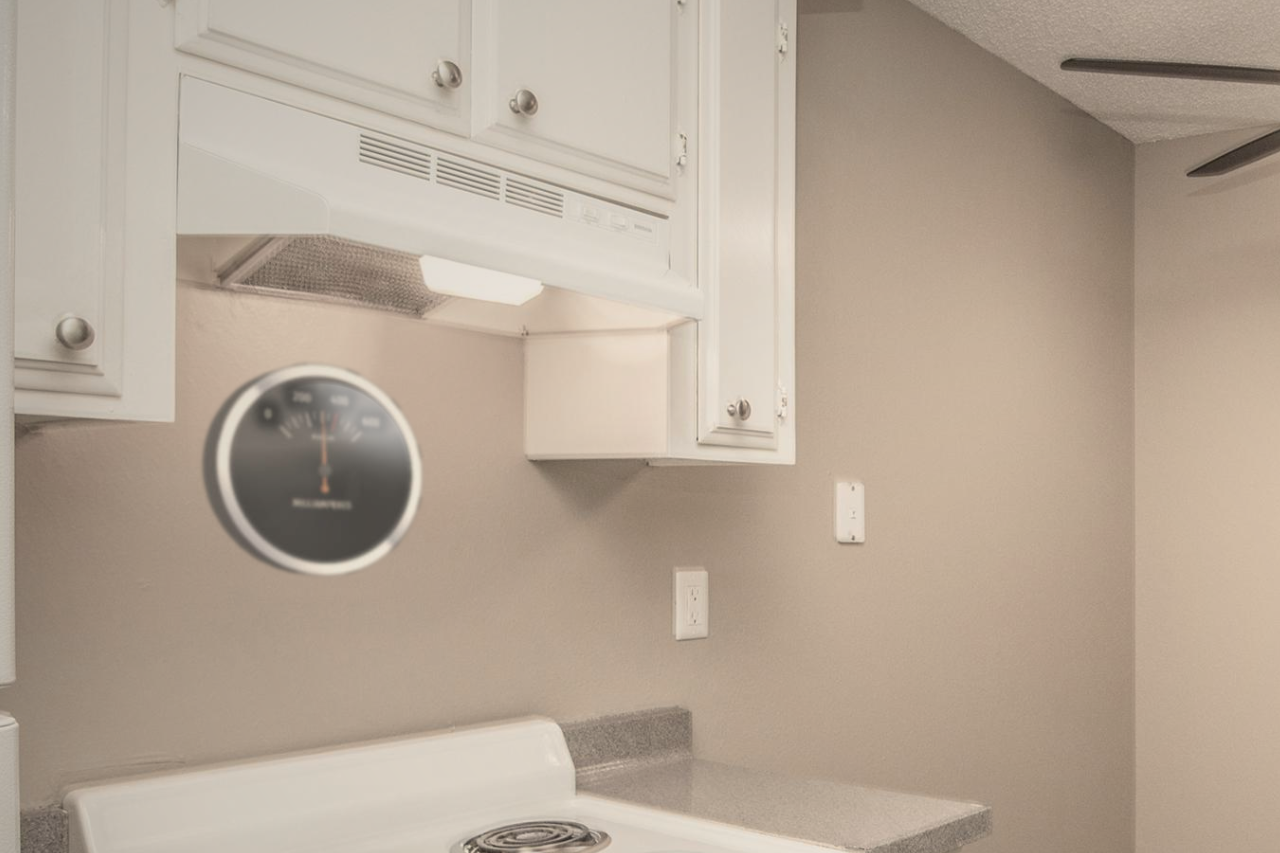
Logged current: 300,mA
